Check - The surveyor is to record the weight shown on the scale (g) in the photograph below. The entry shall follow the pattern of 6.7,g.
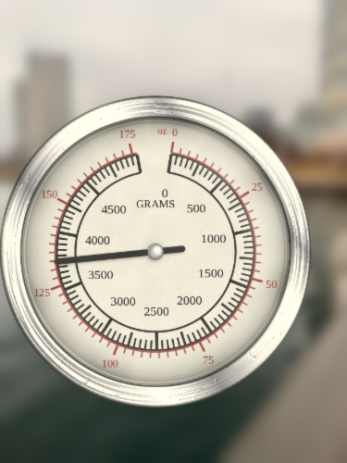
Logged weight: 3750,g
